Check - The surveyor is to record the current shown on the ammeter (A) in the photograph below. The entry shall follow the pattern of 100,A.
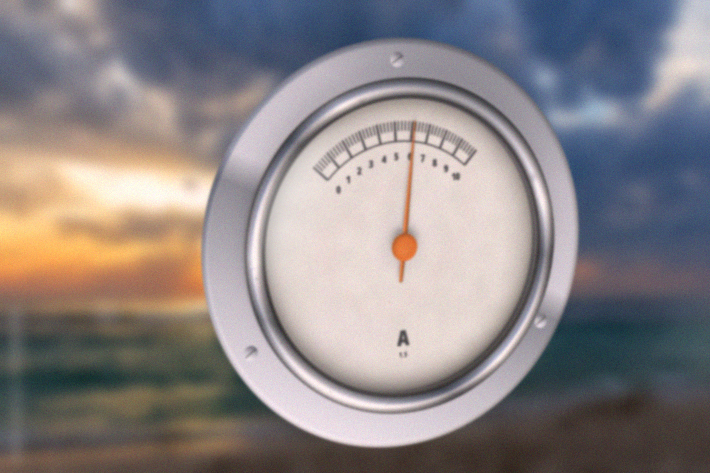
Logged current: 6,A
